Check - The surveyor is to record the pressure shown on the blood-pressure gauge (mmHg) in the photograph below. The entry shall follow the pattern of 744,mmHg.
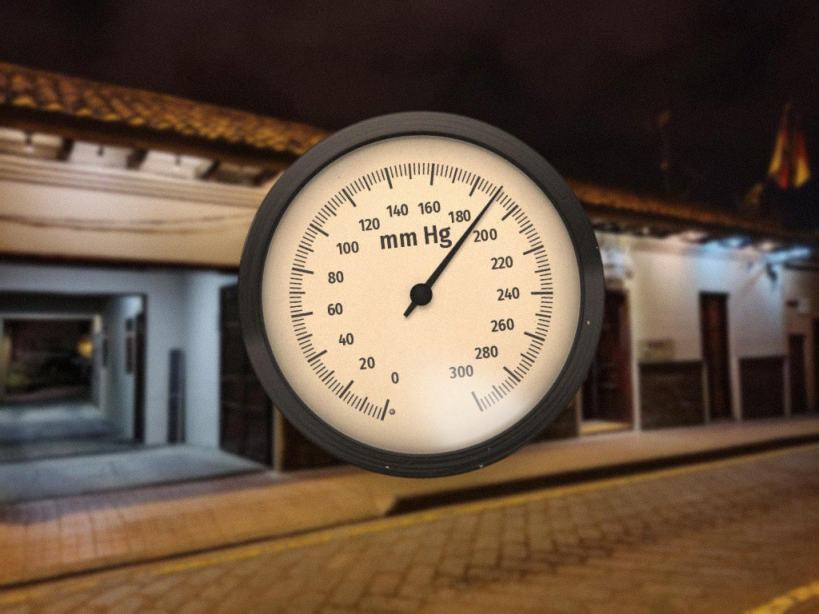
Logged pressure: 190,mmHg
